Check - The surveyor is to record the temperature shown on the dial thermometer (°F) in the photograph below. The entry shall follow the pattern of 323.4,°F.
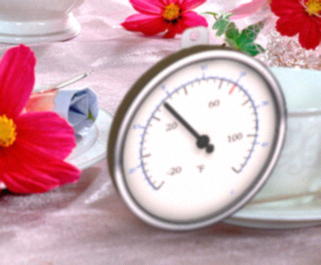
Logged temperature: 28,°F
